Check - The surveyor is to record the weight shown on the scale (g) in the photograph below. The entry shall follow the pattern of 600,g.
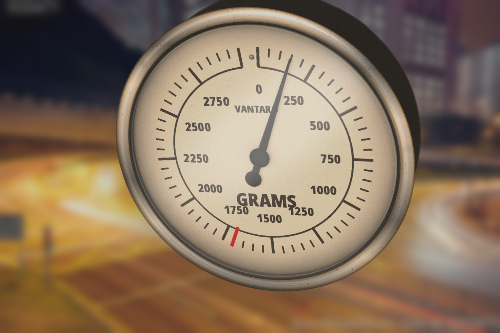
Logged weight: 150,g
